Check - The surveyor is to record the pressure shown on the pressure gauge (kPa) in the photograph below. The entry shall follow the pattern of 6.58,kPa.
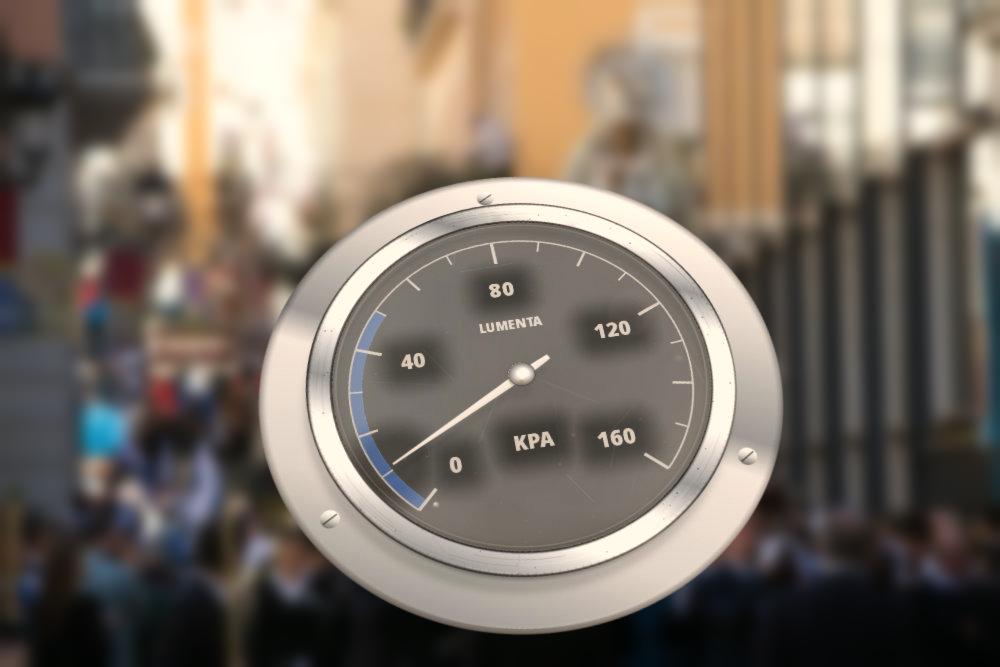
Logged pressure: 10,kPa
